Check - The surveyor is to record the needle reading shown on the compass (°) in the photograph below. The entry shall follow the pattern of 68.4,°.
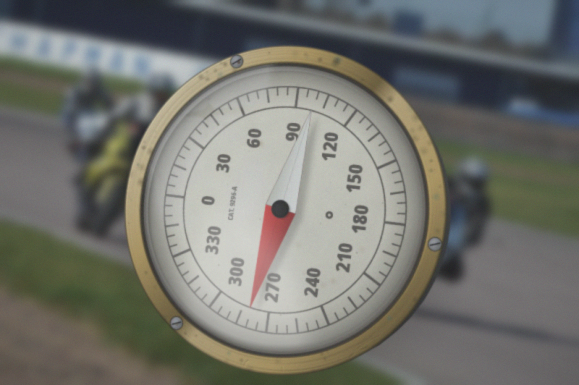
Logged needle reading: 280,°
